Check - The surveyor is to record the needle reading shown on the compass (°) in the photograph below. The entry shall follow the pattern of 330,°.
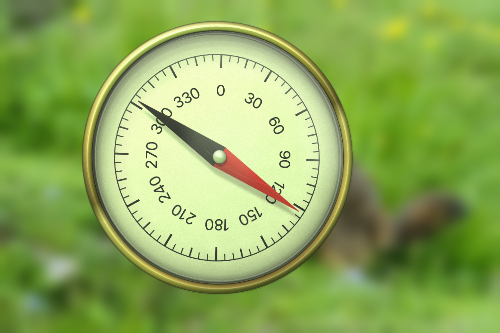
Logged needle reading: 122.5,°
